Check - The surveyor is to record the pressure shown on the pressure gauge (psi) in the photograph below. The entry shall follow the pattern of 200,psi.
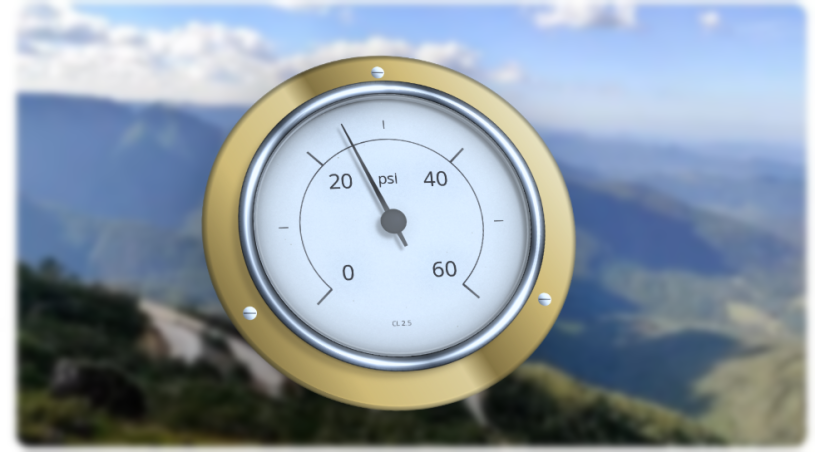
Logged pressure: 25,psi
